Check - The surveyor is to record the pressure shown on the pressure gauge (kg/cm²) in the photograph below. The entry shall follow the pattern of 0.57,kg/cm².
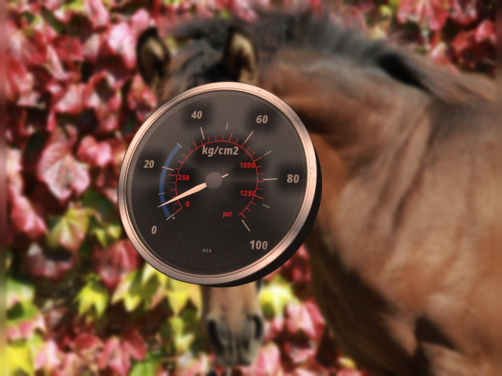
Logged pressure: 5,kg/cm²
